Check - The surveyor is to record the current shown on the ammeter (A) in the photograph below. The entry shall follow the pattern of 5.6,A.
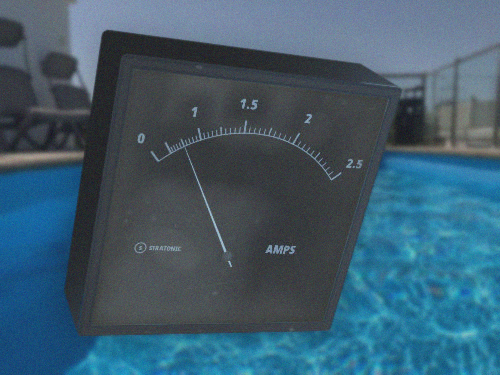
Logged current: 0.75,A
